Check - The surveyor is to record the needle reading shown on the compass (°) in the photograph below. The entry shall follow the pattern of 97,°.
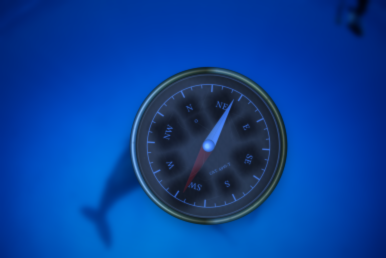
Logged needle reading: 235,°
